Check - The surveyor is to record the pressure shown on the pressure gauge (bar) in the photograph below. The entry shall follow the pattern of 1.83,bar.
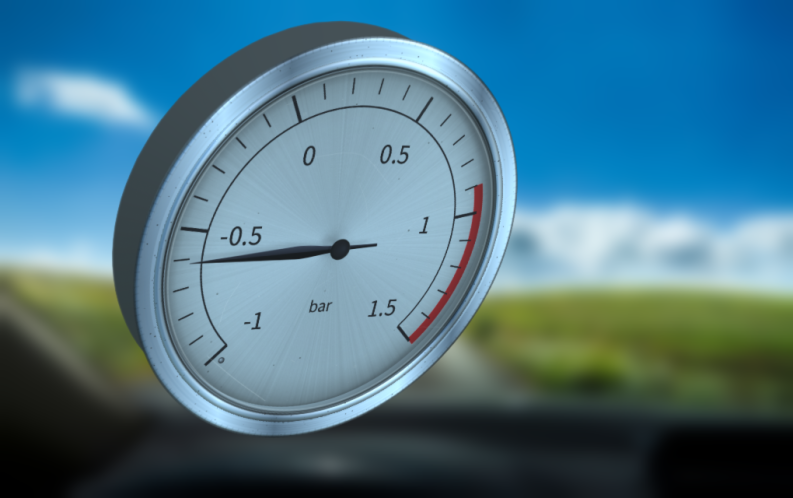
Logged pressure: -0.6,bar
